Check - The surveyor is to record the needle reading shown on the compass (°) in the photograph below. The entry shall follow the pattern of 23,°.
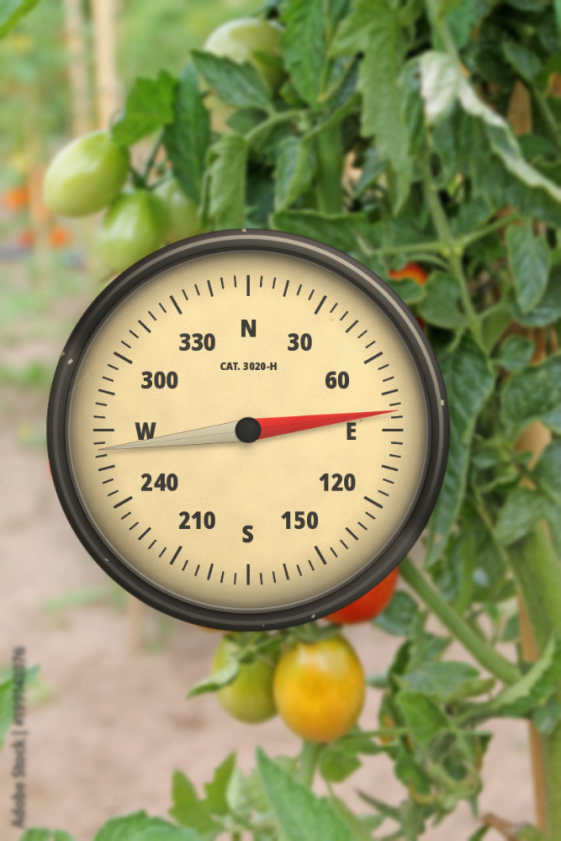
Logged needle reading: 82.5,°
